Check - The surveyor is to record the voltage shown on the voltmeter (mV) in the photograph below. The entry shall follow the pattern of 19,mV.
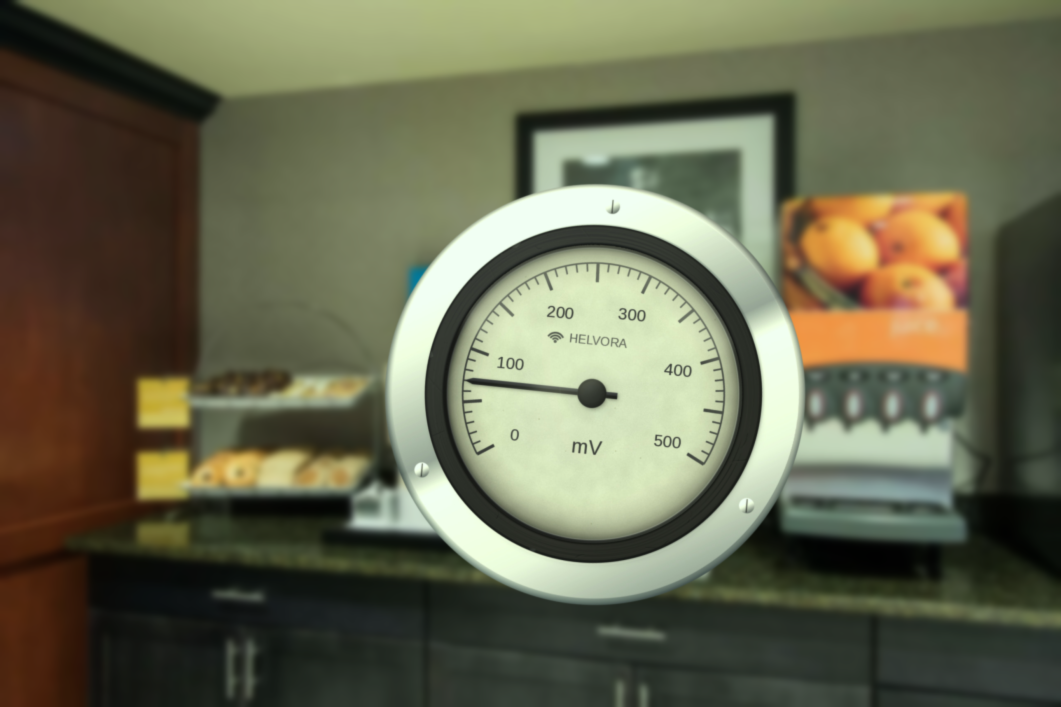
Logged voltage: 70,mV
